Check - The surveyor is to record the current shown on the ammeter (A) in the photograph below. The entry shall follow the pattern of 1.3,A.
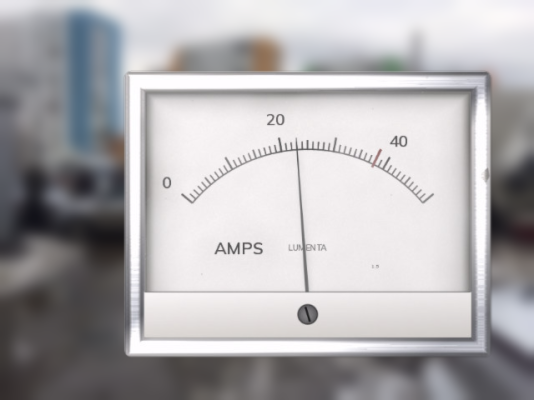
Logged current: 23,A
